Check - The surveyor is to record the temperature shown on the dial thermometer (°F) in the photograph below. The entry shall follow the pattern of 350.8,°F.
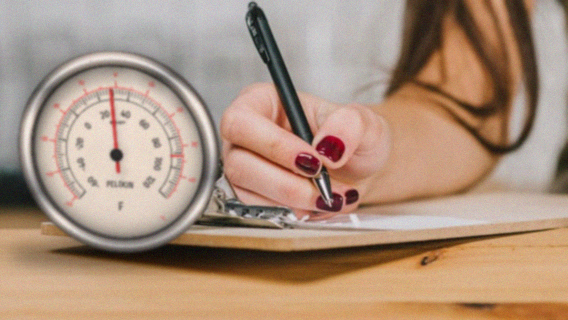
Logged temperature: 30,°F
